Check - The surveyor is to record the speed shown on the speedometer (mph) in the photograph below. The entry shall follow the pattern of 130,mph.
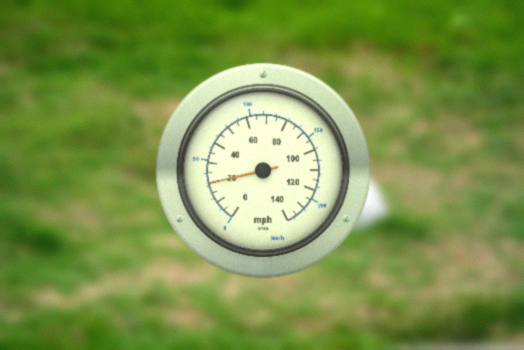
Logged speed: 20,mph
